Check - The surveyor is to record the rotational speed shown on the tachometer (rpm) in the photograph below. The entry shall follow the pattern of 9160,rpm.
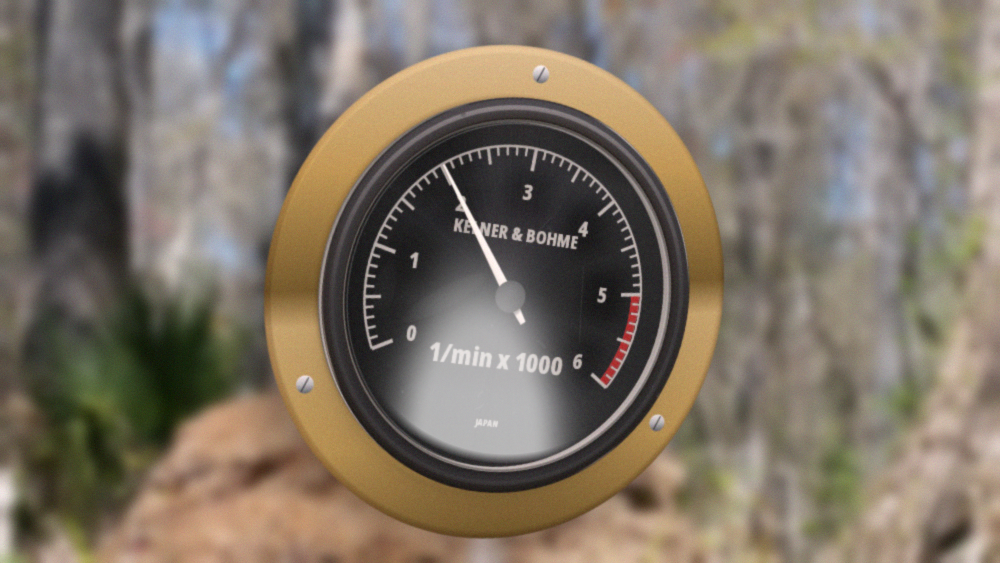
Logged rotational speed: 2000,rpm
